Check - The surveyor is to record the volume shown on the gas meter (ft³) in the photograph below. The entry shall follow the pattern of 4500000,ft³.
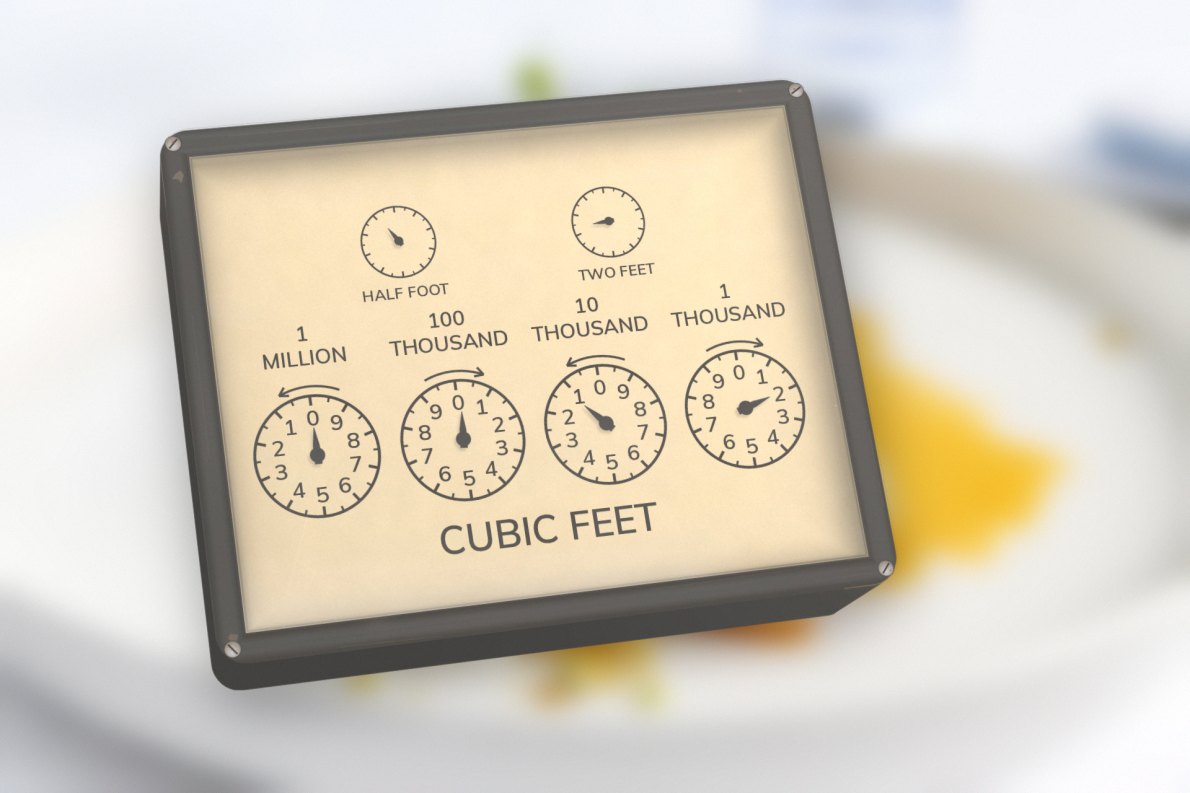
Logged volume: 1200,ft³
